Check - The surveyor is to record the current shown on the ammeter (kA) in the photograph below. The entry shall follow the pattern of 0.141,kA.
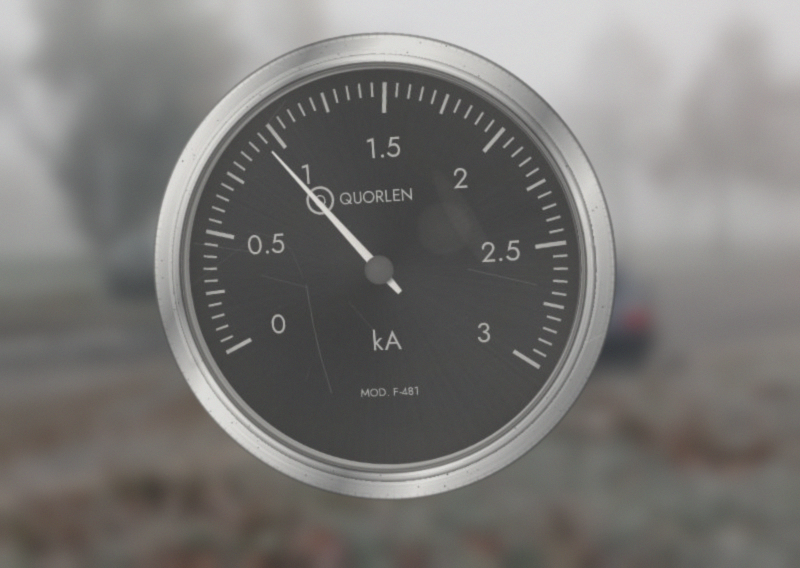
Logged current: 0.95,kA
